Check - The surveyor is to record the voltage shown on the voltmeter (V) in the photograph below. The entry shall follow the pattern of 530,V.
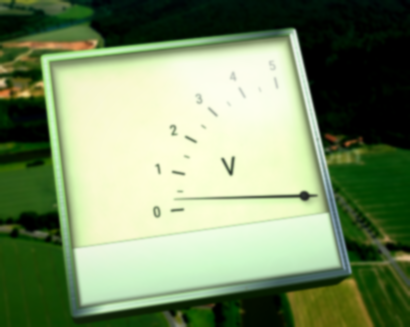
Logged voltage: 0.25,V
